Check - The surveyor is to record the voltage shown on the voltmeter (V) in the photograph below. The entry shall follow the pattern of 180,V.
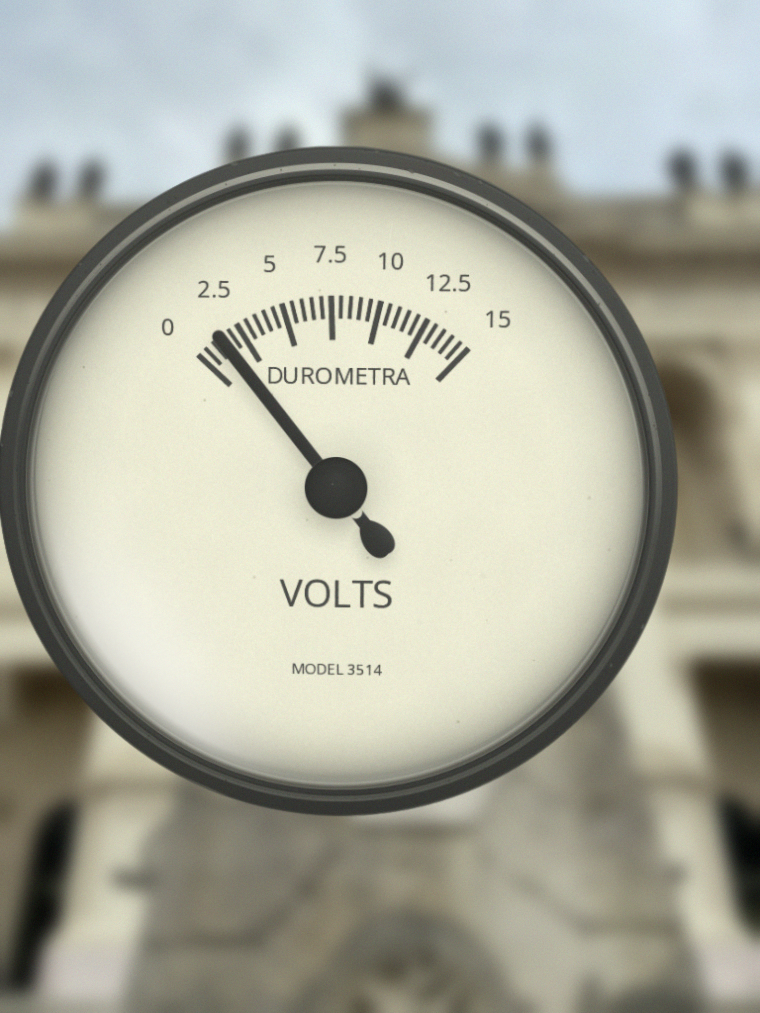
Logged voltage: 1.5,V
